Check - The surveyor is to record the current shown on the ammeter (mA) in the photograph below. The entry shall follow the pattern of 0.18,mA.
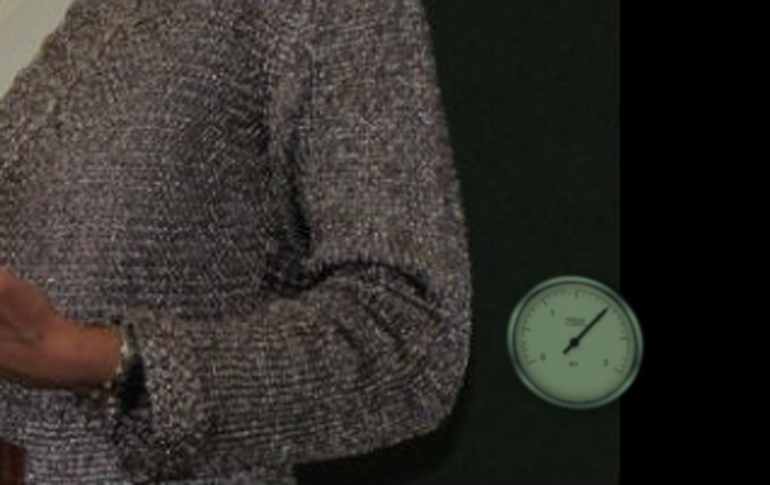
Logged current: 2,mA
